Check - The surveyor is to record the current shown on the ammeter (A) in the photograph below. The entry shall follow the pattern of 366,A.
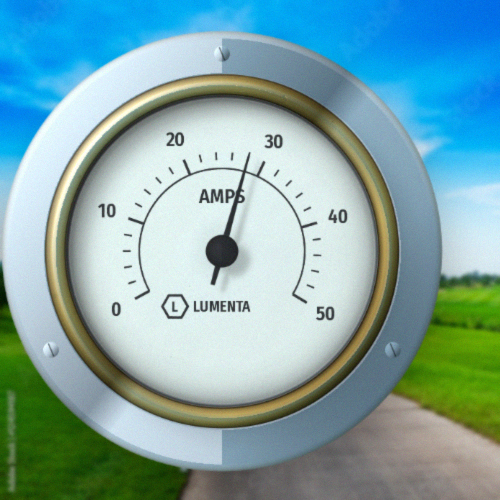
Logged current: 28,A
